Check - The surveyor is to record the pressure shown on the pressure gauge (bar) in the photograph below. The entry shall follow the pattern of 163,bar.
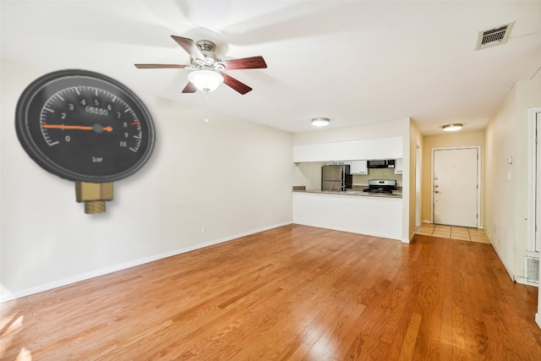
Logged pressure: 1,bar
